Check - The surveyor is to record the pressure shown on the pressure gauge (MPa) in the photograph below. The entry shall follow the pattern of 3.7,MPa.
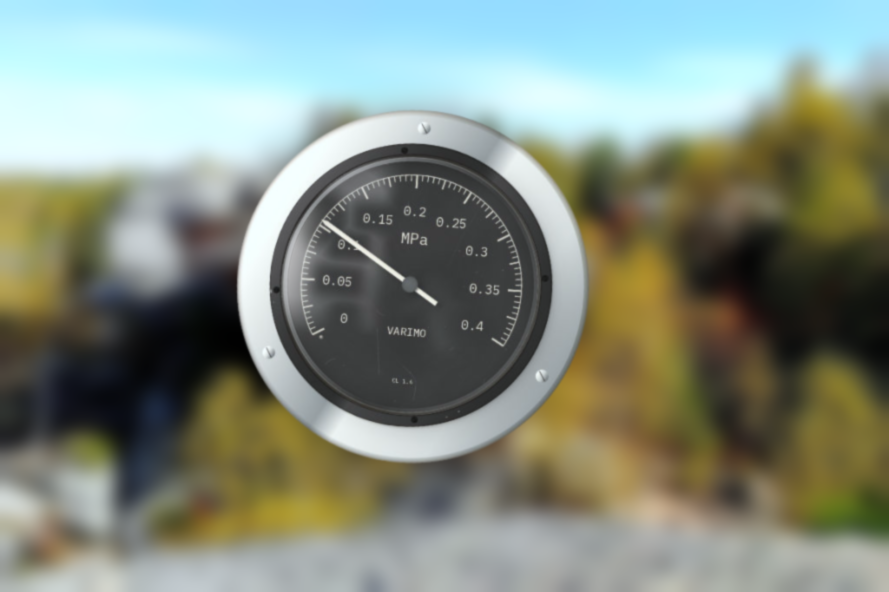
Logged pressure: 0.105,MPa
